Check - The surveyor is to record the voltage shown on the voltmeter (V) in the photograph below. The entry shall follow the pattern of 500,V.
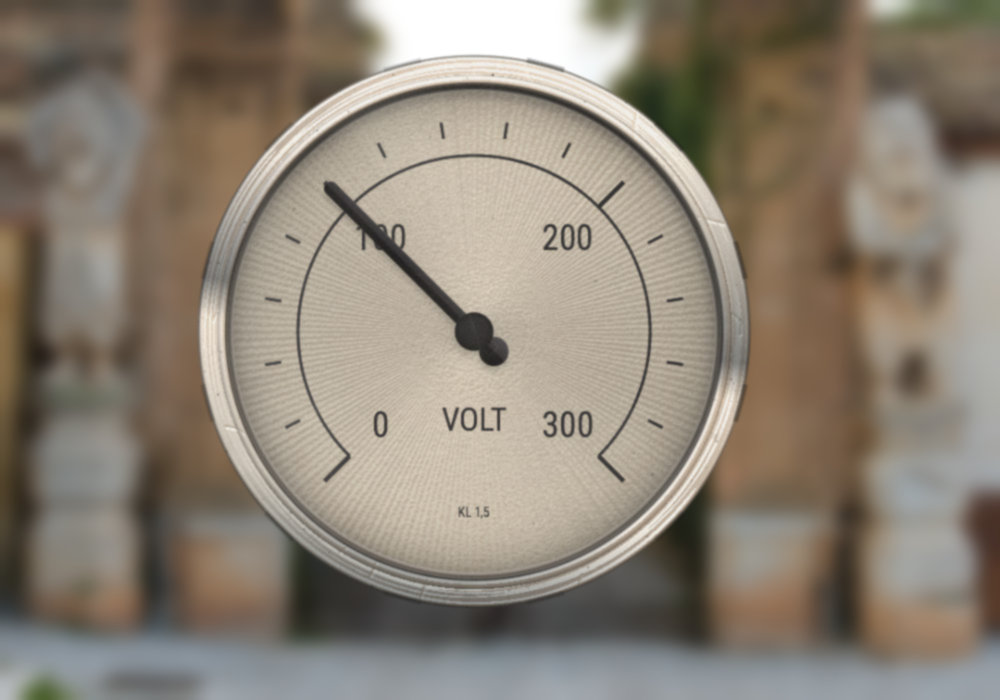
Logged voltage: 100,V
